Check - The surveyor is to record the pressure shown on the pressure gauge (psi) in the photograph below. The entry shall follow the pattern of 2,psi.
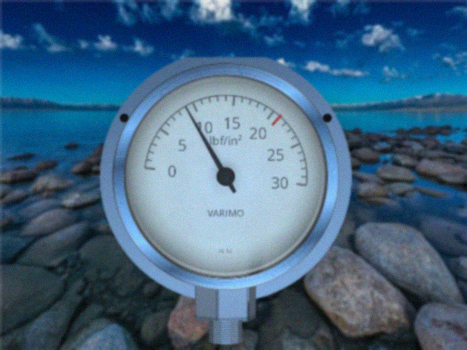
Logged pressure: 9,psi
